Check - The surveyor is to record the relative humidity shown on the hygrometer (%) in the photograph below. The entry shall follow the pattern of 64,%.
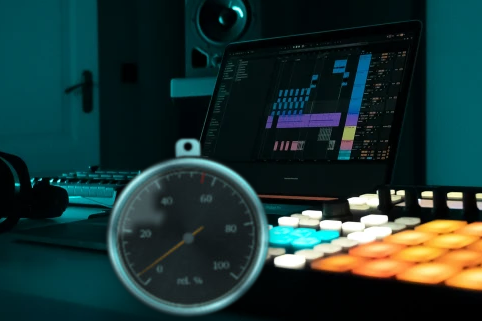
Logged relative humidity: 4,%
